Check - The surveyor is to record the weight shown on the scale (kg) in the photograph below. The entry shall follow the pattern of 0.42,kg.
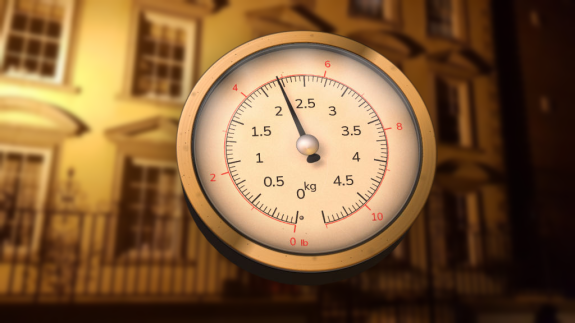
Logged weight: 2.2,kg
